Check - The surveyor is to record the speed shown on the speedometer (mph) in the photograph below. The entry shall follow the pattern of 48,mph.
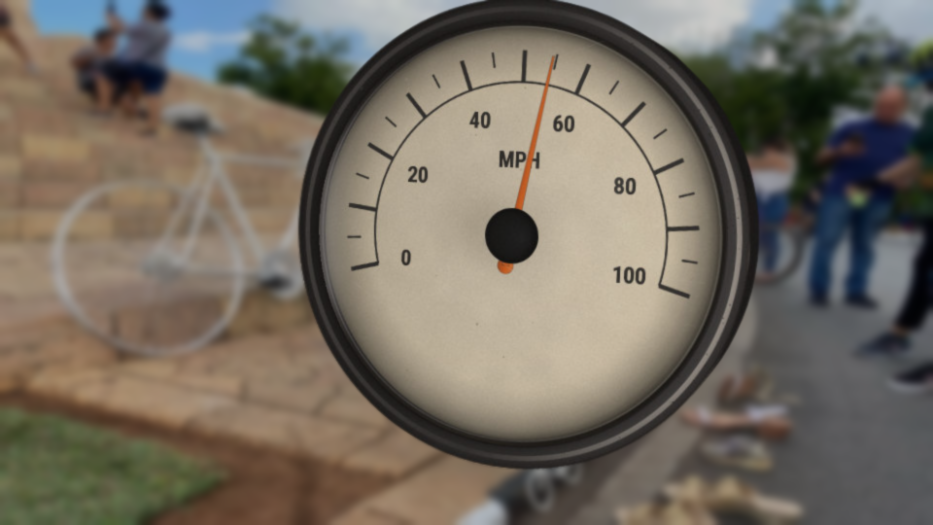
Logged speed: 55,mph
